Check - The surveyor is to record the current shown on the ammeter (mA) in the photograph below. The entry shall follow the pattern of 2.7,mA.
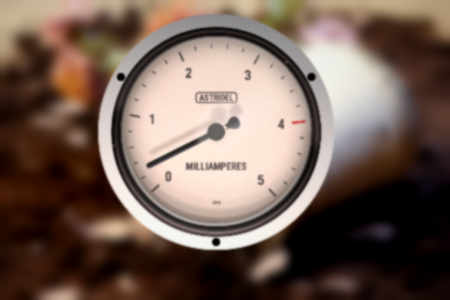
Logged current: 0.3,mA
